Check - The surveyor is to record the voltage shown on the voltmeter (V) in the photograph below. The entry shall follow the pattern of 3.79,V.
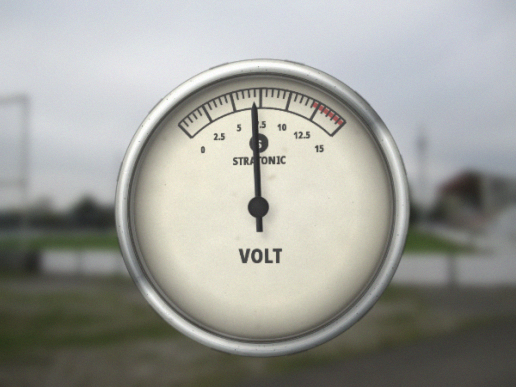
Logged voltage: 7,V
